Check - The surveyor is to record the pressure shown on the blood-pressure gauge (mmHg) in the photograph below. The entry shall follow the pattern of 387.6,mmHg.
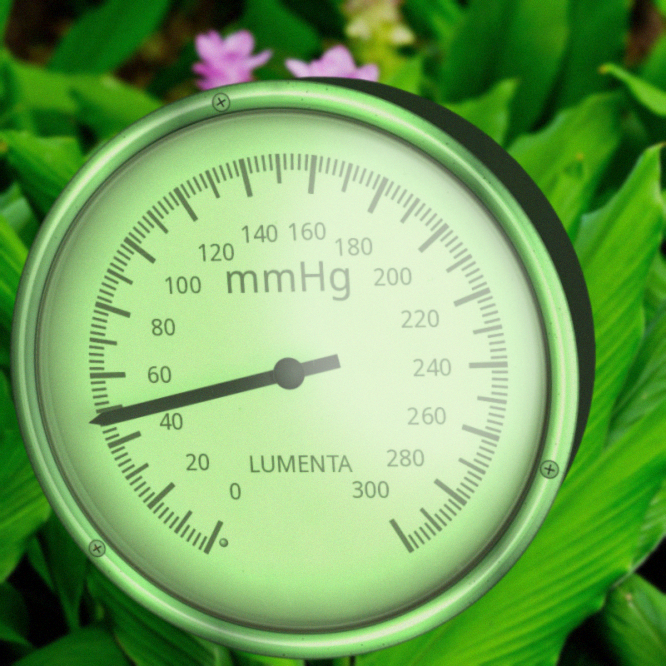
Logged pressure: 48,mmHg
